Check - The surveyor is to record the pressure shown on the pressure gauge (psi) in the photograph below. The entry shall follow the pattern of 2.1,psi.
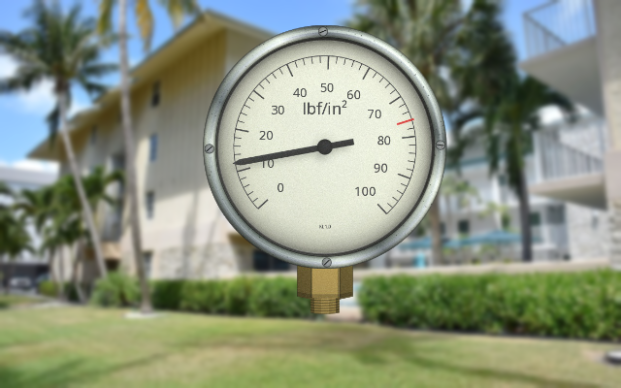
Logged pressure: 12,psi
